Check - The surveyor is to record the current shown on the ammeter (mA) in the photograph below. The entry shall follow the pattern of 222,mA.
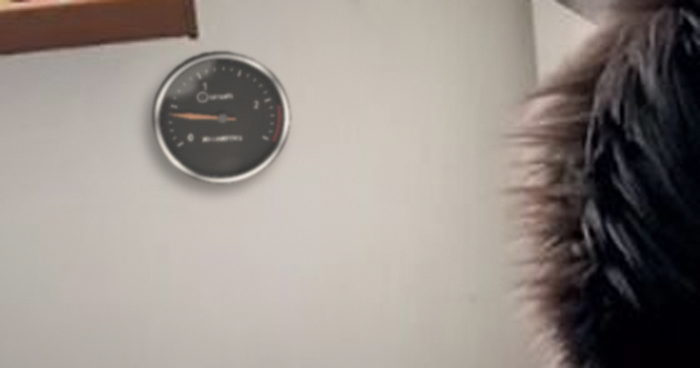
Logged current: 0.4,mA
